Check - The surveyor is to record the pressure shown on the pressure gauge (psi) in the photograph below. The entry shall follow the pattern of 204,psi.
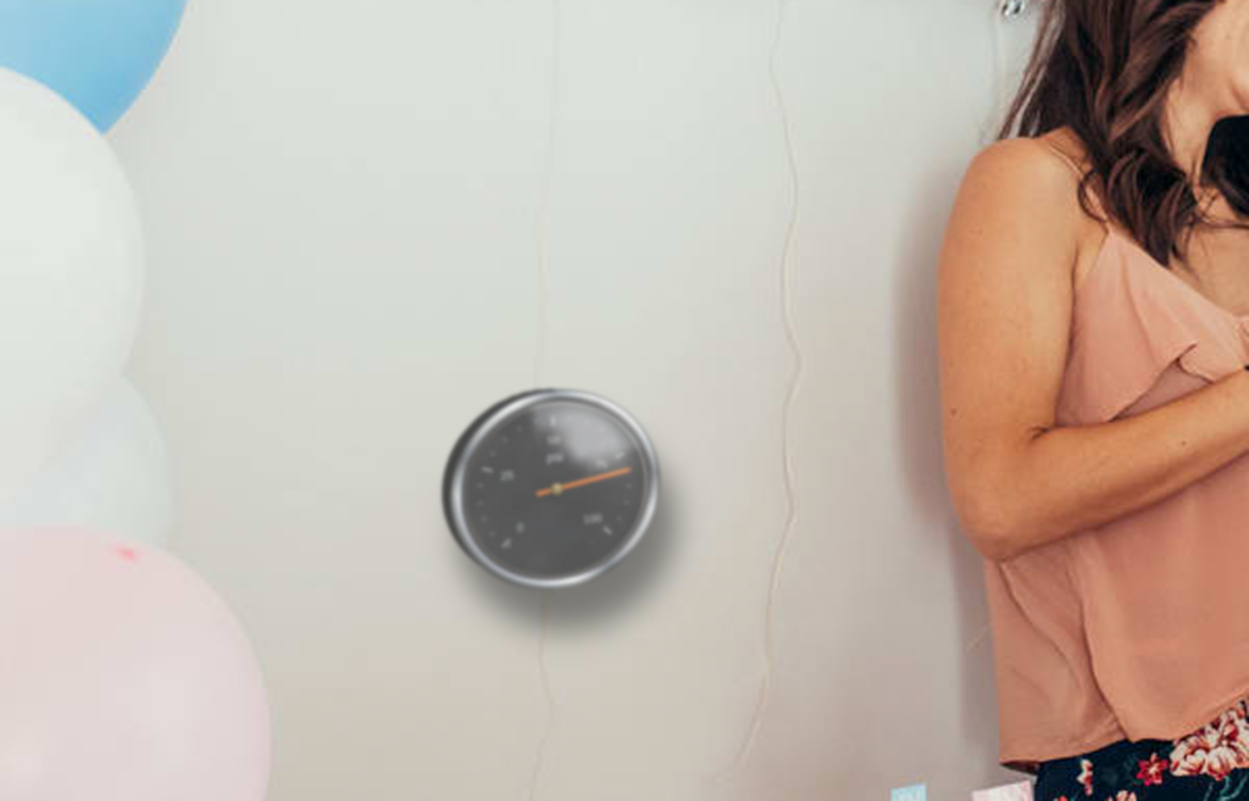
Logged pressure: 80,psi
